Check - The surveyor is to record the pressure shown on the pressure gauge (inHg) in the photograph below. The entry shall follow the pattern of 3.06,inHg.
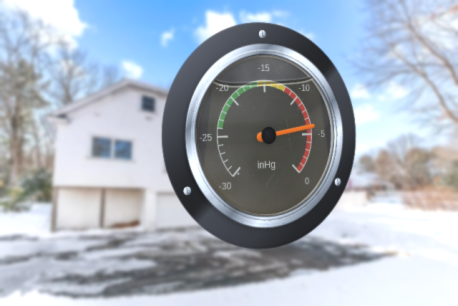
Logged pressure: -6,inHg
